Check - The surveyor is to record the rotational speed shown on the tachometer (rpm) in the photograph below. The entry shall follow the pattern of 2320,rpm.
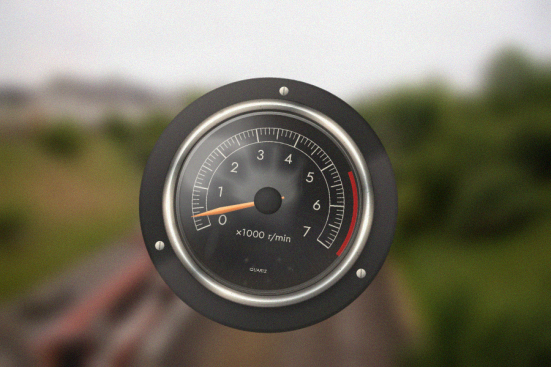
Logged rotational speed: 300,rpm
